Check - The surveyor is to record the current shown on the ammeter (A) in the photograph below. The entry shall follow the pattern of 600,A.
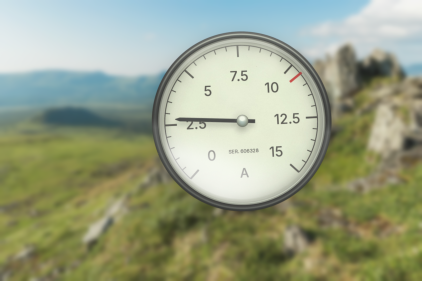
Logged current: 2.75,A
